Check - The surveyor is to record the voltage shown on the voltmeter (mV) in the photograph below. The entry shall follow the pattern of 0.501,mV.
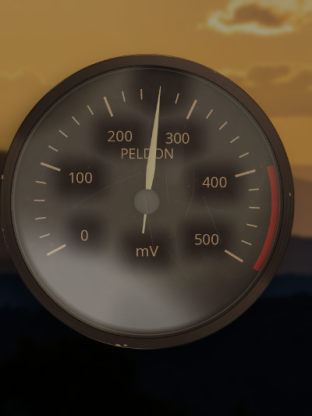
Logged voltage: 260,mV
